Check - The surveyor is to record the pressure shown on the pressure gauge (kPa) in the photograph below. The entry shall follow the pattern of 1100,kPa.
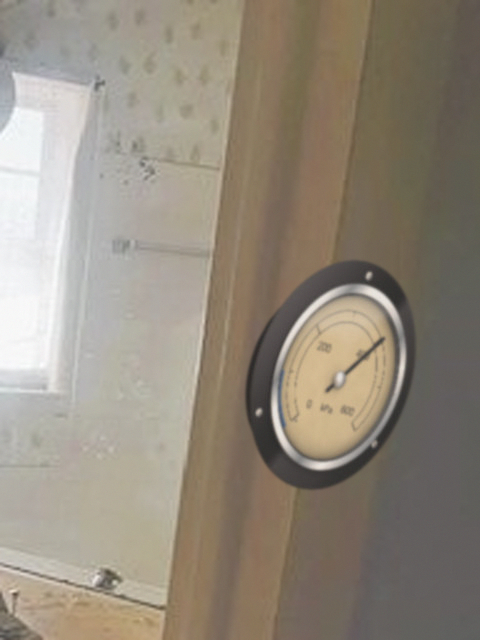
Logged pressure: 400,kPa
